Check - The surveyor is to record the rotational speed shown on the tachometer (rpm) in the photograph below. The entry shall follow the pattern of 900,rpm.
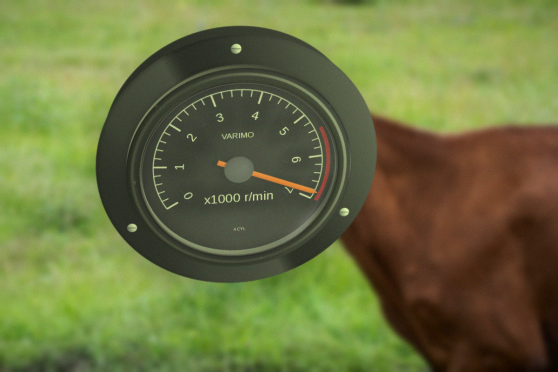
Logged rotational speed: 6800,rpm
